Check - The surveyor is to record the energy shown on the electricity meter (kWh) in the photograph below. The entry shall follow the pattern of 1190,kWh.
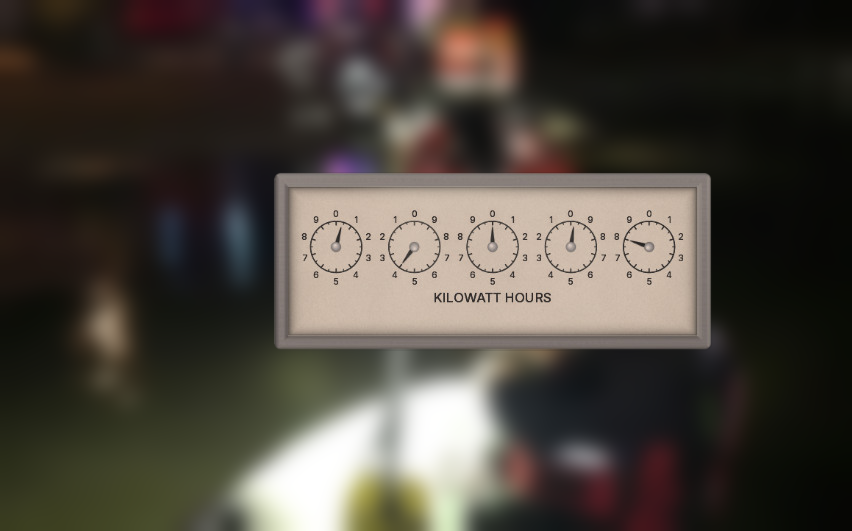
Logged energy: 3998,kWh
